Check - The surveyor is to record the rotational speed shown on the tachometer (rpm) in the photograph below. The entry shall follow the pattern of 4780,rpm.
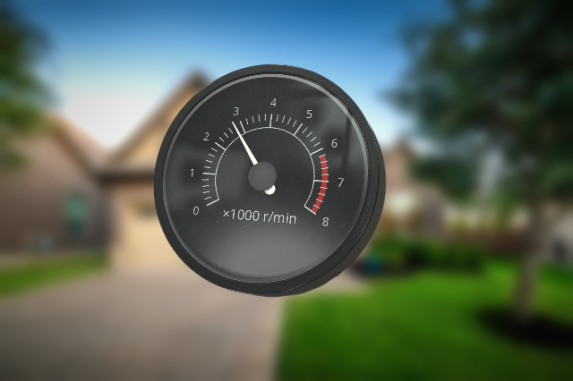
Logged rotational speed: 2800,rpm
